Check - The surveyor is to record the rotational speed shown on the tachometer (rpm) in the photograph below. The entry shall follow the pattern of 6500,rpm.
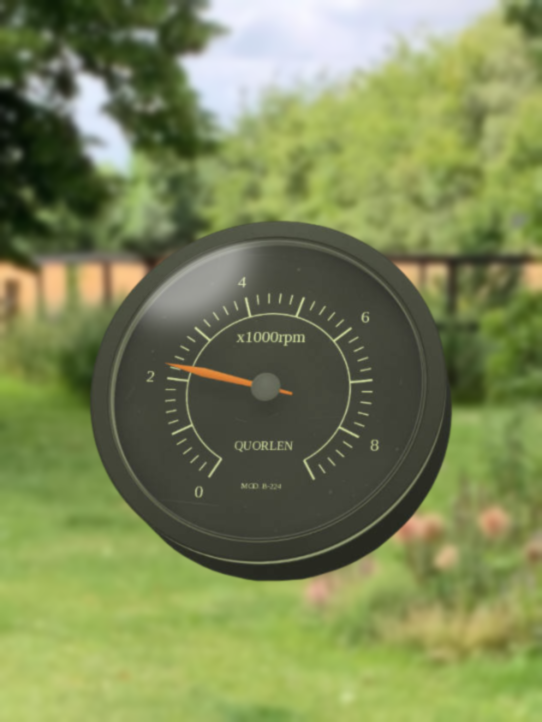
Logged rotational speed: 2200,rpm
